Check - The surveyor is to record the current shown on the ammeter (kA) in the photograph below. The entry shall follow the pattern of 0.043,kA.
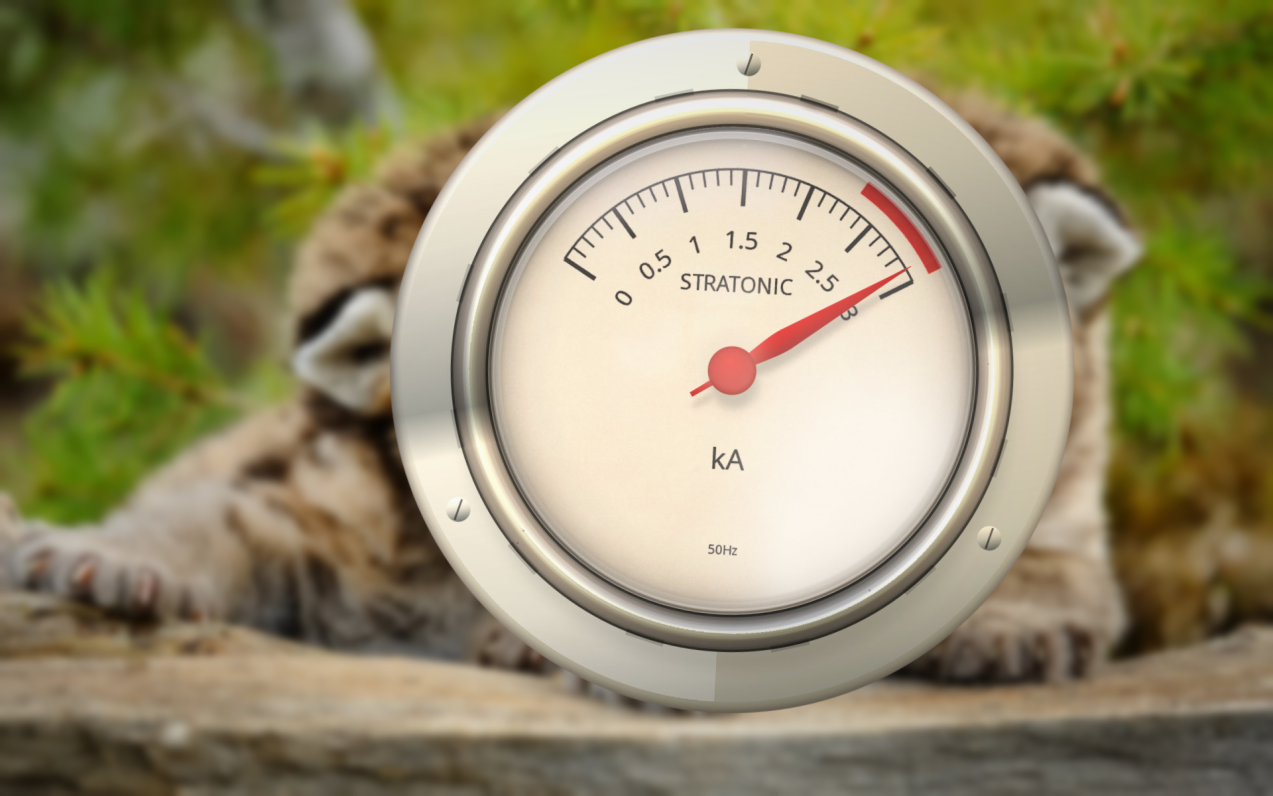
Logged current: 2.9,kA
